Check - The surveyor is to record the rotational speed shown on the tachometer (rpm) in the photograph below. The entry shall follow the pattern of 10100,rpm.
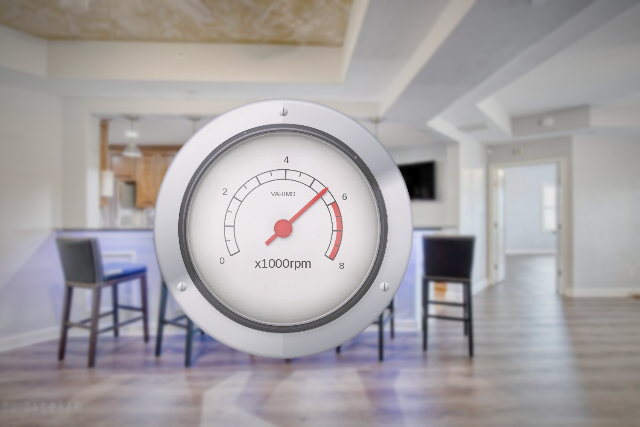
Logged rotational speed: 5500,rpm
